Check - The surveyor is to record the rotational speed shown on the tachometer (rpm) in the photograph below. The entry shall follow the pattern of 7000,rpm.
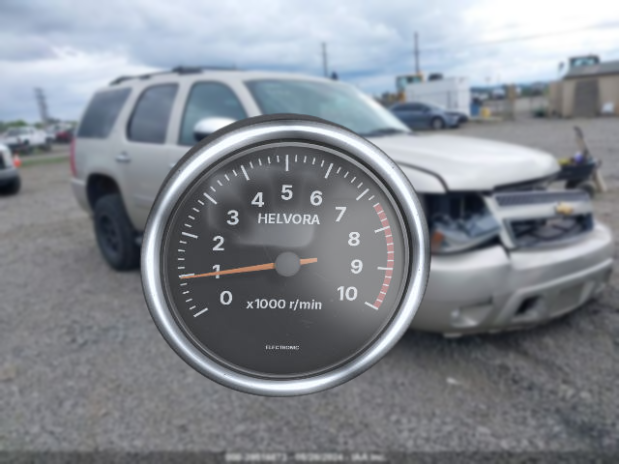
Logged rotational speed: 1000,rpm
